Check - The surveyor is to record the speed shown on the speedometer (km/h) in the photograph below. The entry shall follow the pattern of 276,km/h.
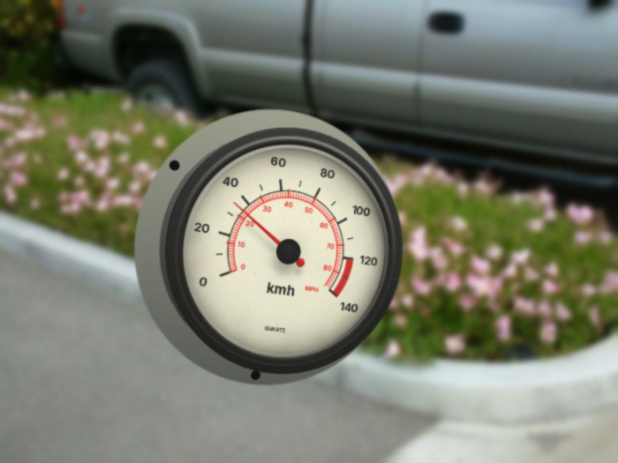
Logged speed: 35,km/h
